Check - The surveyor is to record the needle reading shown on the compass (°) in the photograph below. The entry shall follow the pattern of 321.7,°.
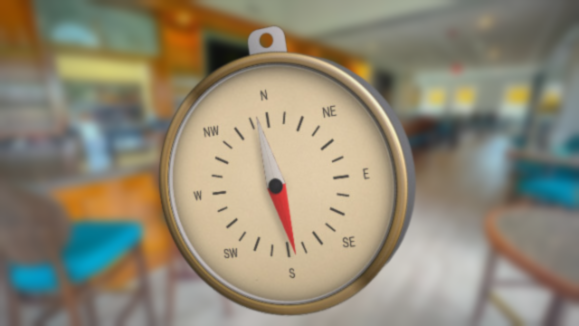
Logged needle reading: 172.5,°
